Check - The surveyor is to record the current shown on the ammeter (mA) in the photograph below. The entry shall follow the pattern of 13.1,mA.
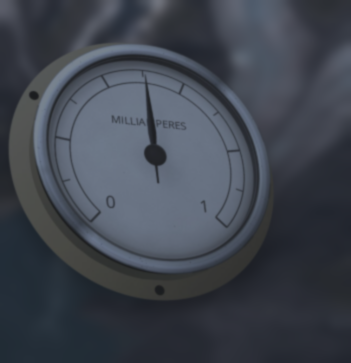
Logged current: 0.5,mA
